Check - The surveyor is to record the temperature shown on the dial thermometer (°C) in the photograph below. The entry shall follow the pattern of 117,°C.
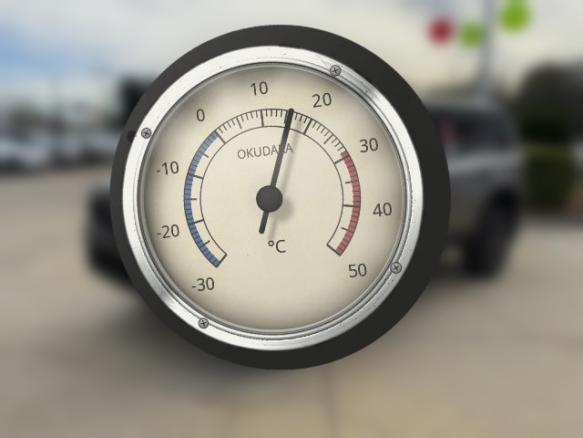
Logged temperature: 16,°C
